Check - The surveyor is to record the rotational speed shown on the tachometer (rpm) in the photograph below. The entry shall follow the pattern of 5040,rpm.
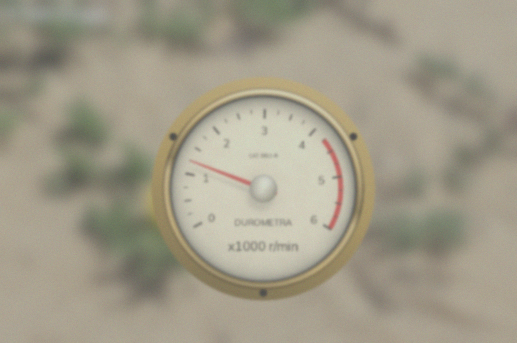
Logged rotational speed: 1250,rpm
